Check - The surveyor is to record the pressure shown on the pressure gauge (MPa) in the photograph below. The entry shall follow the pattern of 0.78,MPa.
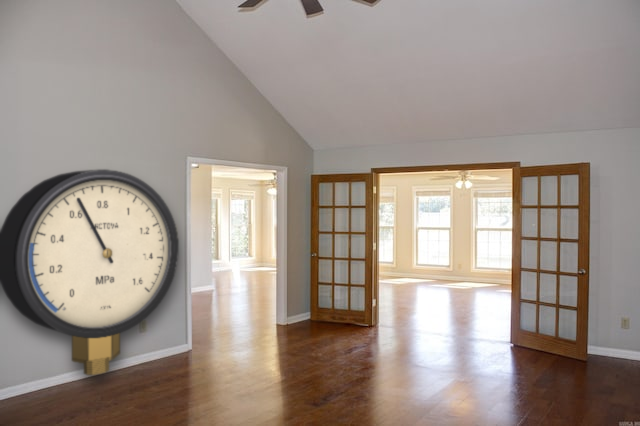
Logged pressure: 0.65,MPa
